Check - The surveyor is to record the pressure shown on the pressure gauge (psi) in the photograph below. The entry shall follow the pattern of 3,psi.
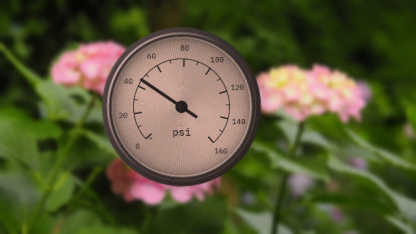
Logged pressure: 45,psi
